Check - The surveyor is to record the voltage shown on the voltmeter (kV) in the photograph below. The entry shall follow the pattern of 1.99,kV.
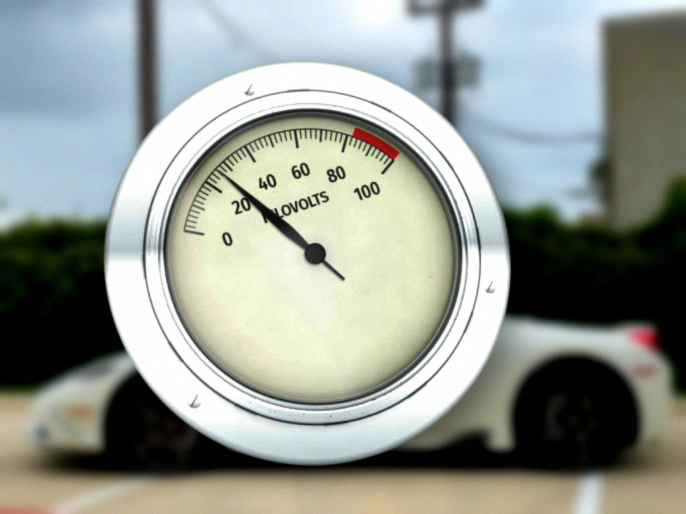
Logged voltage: 26,kV
